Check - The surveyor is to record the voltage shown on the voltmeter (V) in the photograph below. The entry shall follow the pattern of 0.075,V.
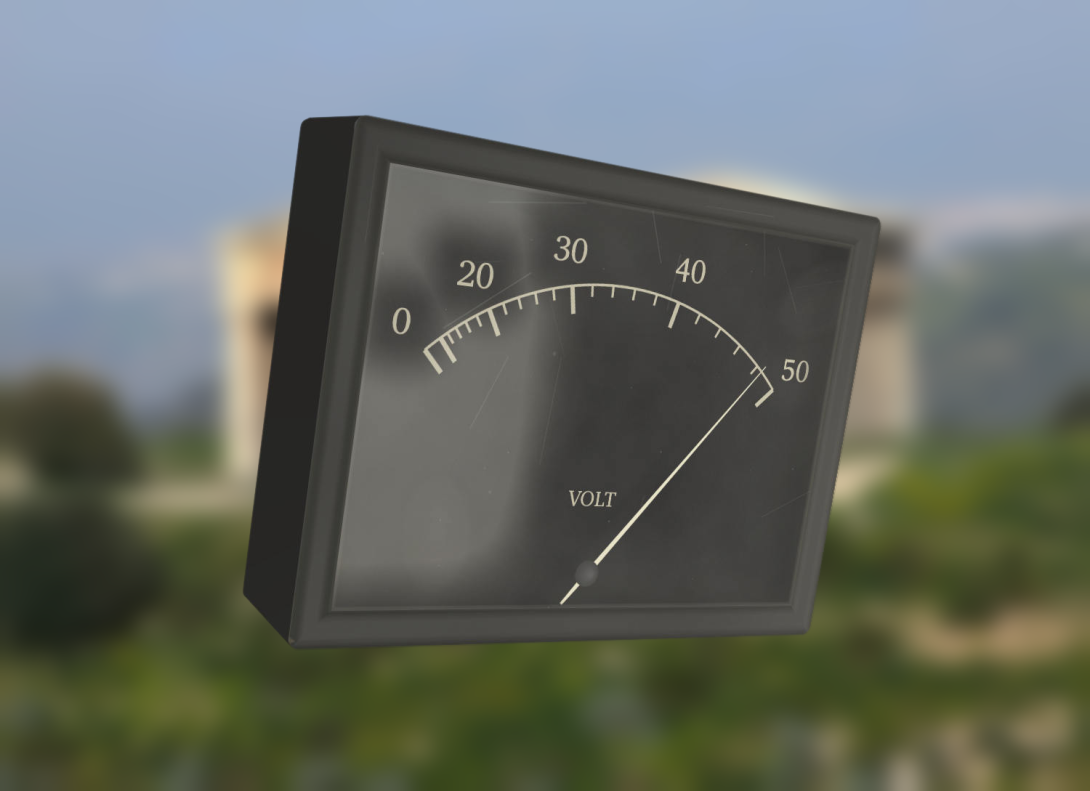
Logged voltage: 48,V
